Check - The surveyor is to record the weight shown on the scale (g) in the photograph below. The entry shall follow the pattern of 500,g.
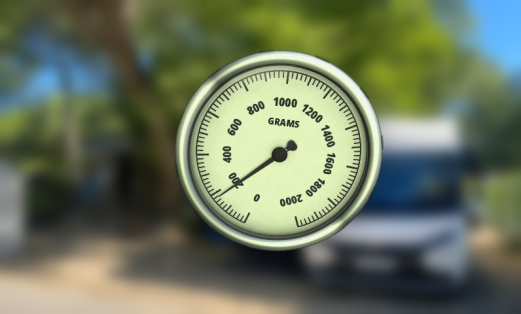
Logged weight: 180,g
